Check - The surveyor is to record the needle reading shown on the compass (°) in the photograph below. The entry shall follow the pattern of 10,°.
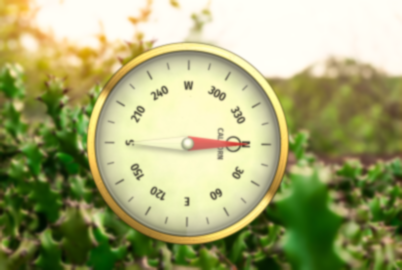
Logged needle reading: 0,°
